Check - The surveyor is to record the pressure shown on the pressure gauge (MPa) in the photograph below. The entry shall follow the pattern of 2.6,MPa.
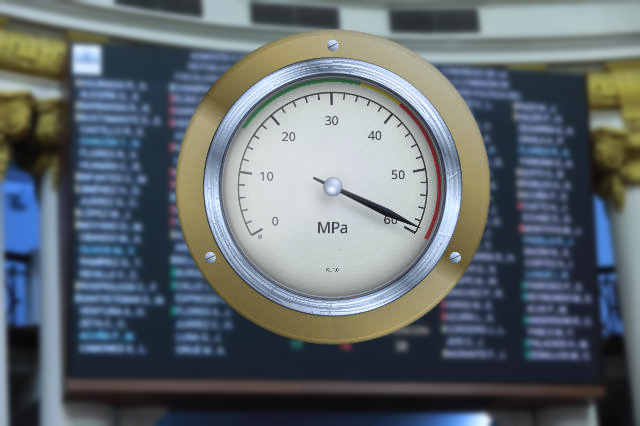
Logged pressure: 59,MPa
